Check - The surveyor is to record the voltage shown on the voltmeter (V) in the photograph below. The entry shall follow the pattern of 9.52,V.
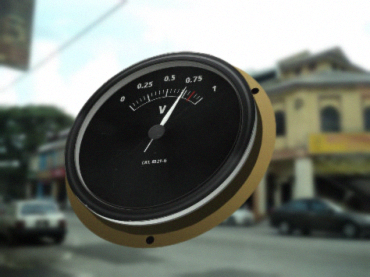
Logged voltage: 0.75,V
